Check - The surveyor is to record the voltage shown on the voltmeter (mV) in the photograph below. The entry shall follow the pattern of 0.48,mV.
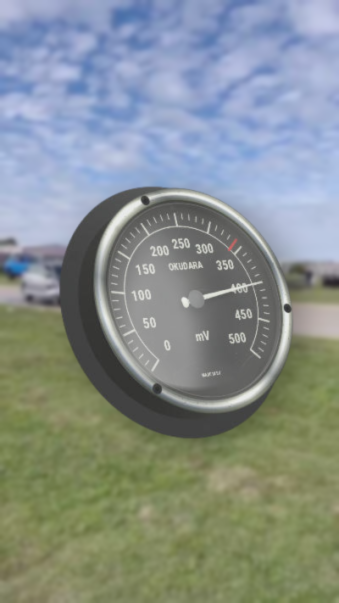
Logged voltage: 400,mV
